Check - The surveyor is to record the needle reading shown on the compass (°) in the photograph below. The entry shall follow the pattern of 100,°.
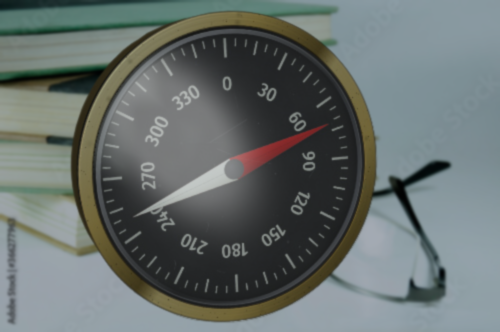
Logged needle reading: 70,°
